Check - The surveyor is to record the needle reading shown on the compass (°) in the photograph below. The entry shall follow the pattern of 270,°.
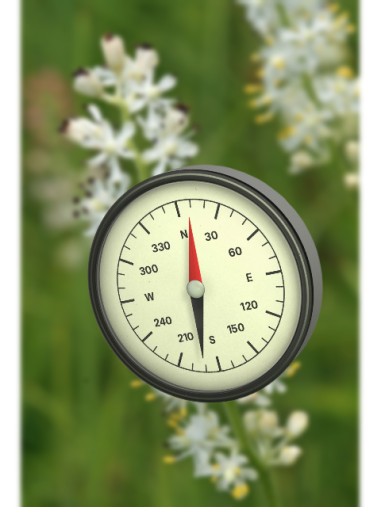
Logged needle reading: 10,°
